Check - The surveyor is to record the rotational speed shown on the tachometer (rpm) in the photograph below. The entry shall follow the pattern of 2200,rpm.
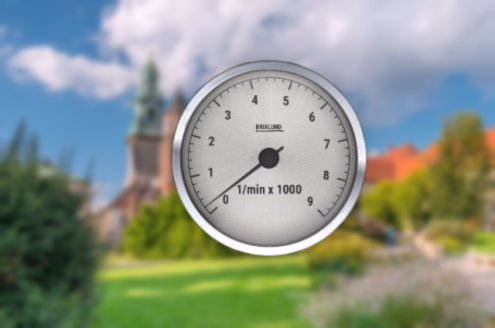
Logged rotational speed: 200,rpm
